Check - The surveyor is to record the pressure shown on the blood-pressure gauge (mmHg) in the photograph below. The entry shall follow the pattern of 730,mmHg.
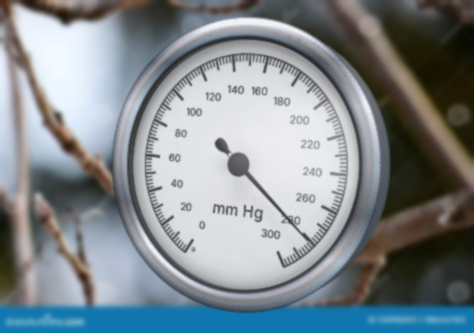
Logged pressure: 280,mmHg
